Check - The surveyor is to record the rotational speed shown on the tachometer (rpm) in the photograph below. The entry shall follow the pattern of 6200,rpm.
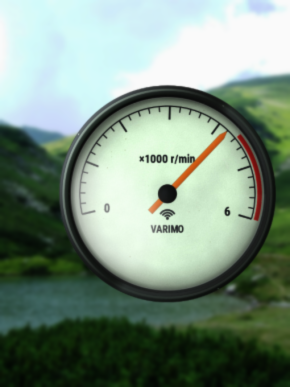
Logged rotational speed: 4200,rpm
